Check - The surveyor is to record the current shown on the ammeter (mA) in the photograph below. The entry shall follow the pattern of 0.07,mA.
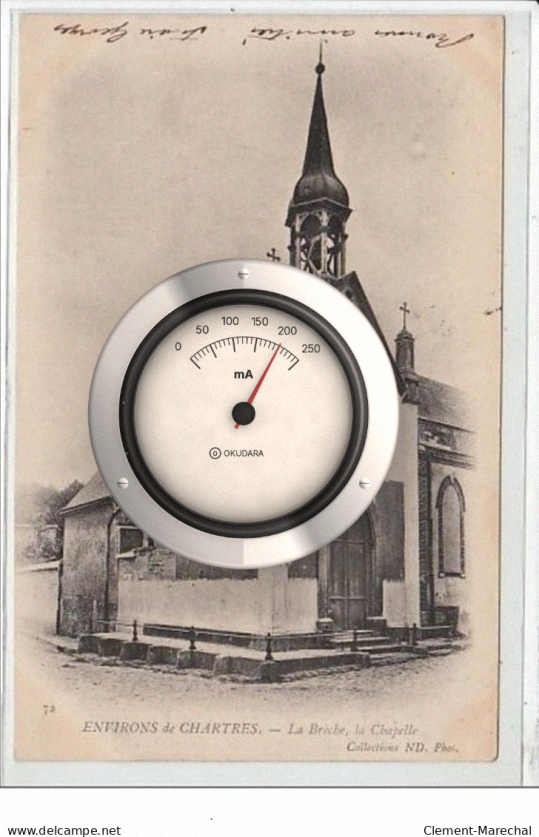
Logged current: 200,mA
